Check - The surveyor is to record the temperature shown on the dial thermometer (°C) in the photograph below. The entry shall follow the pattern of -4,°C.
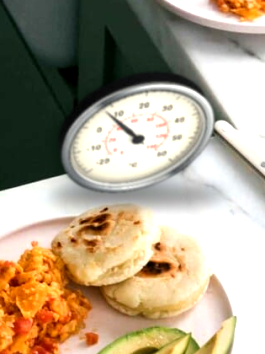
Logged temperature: 8,°C
